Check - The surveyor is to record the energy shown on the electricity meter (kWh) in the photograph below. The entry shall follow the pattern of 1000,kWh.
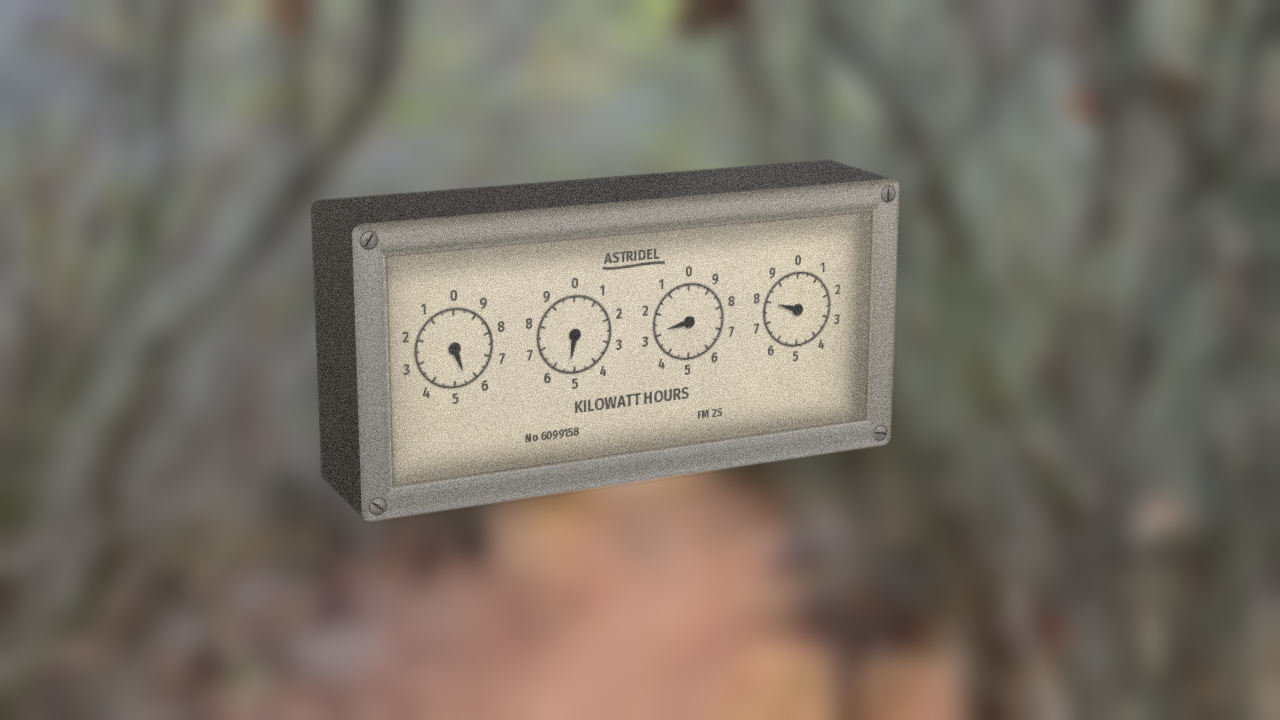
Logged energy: 5528,kWh
